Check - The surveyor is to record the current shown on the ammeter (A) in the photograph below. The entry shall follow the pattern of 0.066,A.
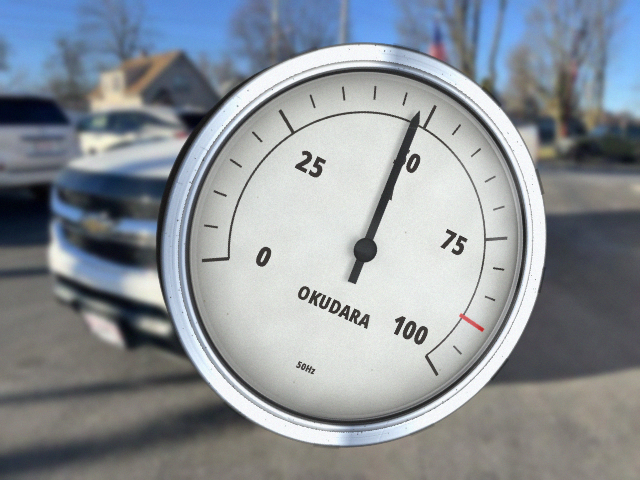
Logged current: 47.5,A
